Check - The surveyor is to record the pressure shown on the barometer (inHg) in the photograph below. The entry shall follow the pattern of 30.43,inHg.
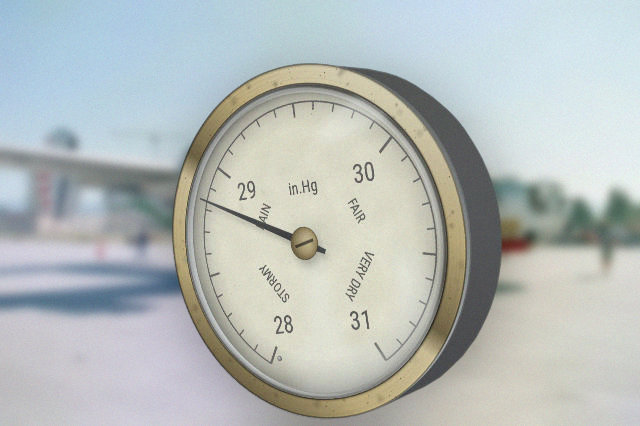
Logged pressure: 28.85,inHg
